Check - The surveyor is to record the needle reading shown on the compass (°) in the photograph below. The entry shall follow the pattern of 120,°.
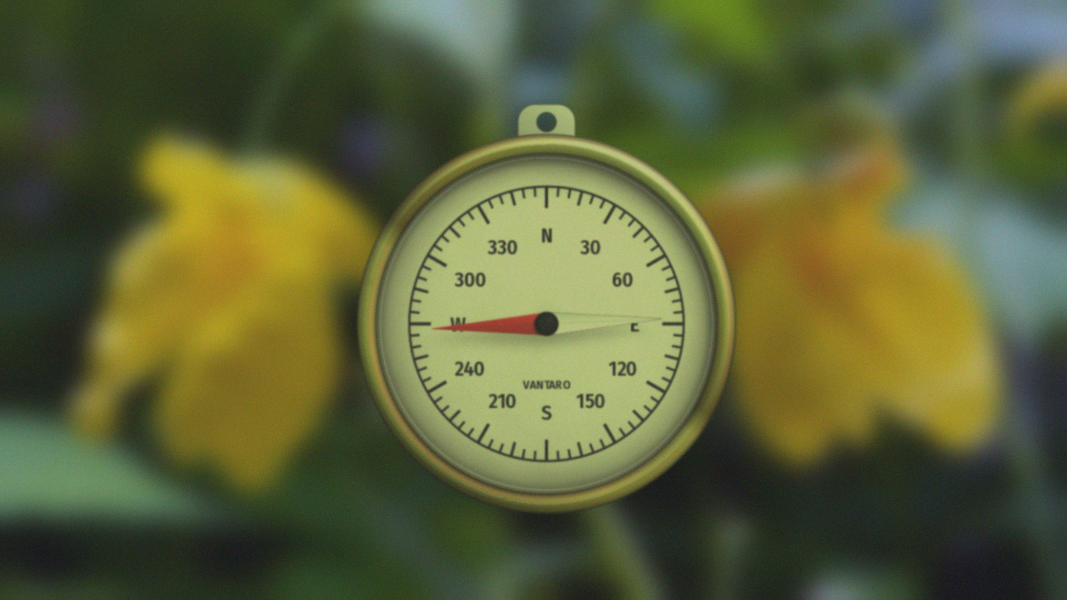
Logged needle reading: 267.5,°
